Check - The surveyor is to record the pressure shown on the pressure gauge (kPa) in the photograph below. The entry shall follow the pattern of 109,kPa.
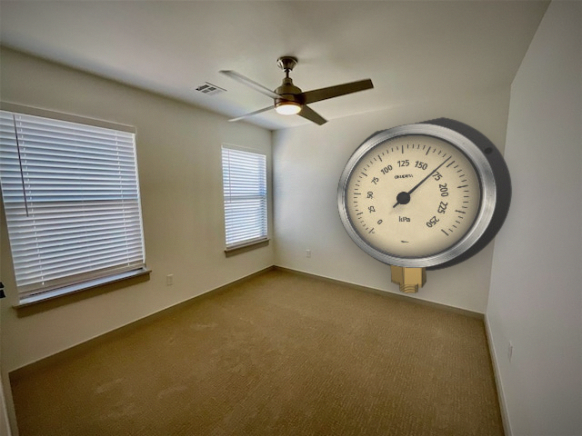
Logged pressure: 170,kPa
